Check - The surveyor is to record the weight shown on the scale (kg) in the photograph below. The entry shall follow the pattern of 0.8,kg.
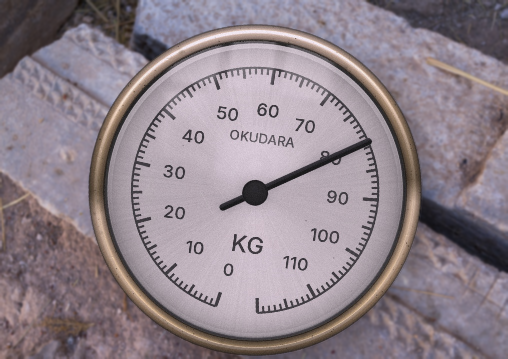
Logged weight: 80,kg
